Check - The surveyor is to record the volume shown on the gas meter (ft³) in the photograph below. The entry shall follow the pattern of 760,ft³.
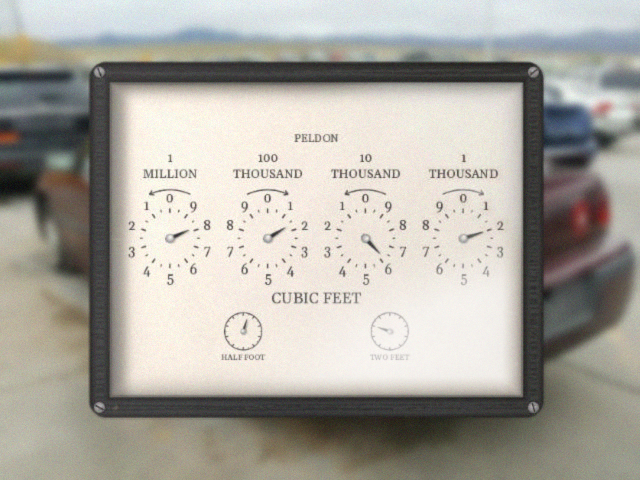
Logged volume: 816200,ft³
